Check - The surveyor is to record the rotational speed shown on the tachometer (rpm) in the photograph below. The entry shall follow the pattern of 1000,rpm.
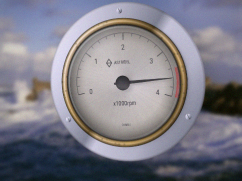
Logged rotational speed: 3600,rpm
